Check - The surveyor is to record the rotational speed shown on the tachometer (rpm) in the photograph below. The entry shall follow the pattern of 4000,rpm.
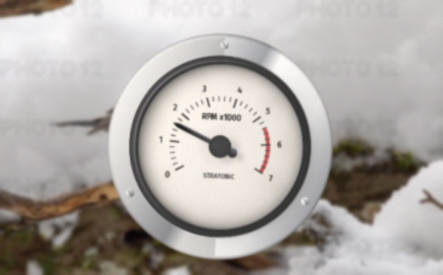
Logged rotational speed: 1600,rpm
